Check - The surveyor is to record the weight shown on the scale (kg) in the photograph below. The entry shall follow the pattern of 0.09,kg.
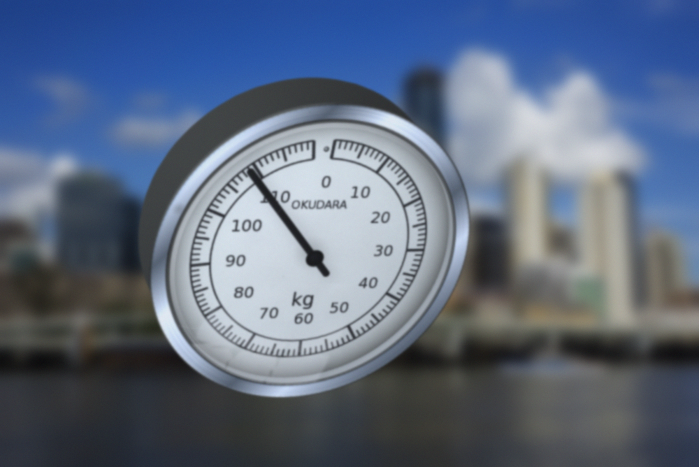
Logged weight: 109,kg
